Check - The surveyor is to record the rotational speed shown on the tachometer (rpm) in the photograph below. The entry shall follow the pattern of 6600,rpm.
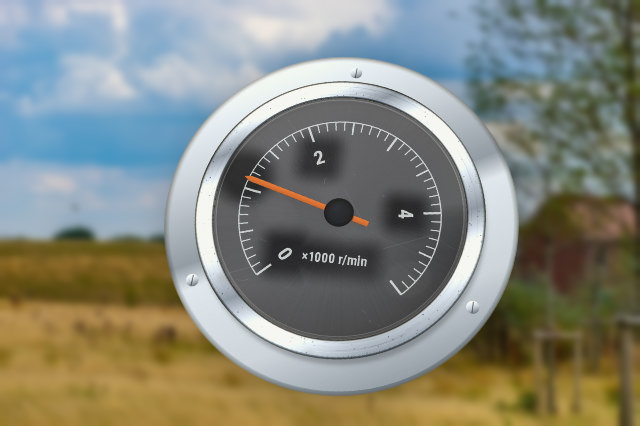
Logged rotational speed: 1100,rpm
